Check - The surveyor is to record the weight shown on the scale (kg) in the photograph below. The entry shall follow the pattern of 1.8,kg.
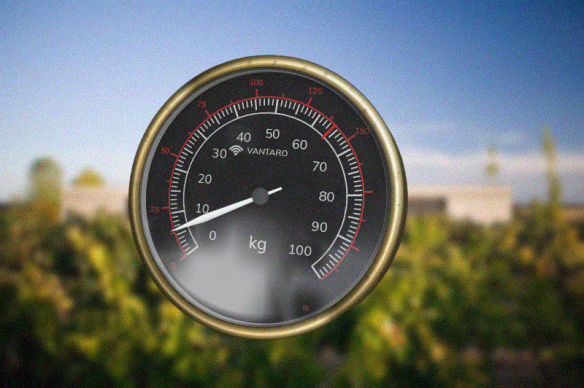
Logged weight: 6,kg
